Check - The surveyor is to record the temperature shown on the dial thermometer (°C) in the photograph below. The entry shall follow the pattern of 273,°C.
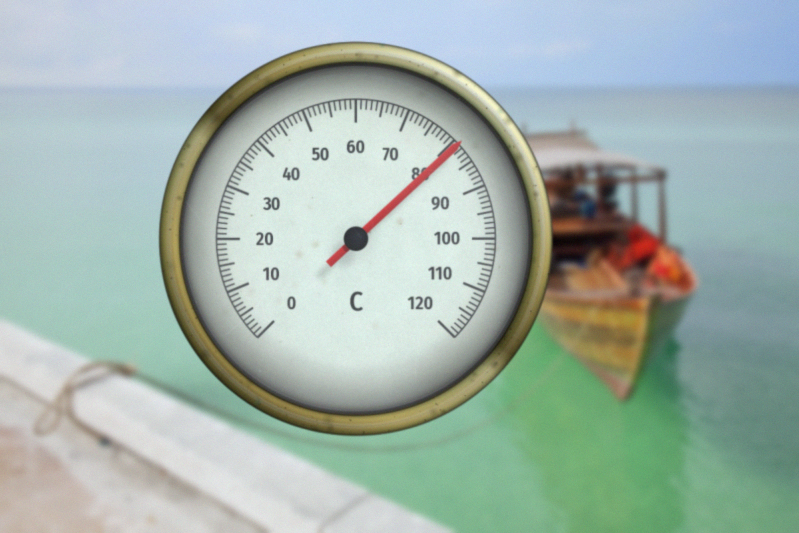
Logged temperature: 81,°C
